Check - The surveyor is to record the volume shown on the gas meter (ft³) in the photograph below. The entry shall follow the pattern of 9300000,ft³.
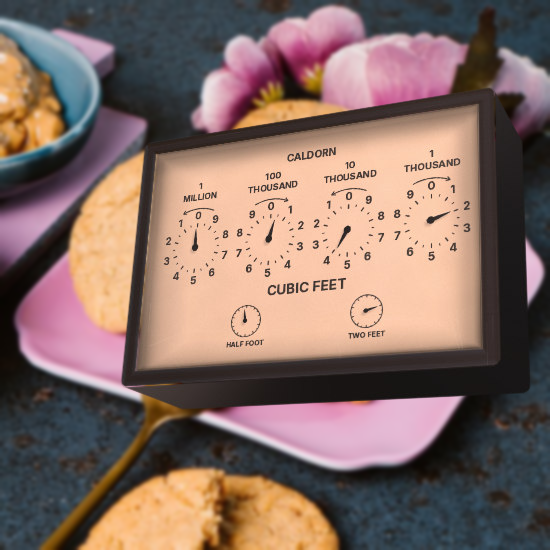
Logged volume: 4200,ft³
